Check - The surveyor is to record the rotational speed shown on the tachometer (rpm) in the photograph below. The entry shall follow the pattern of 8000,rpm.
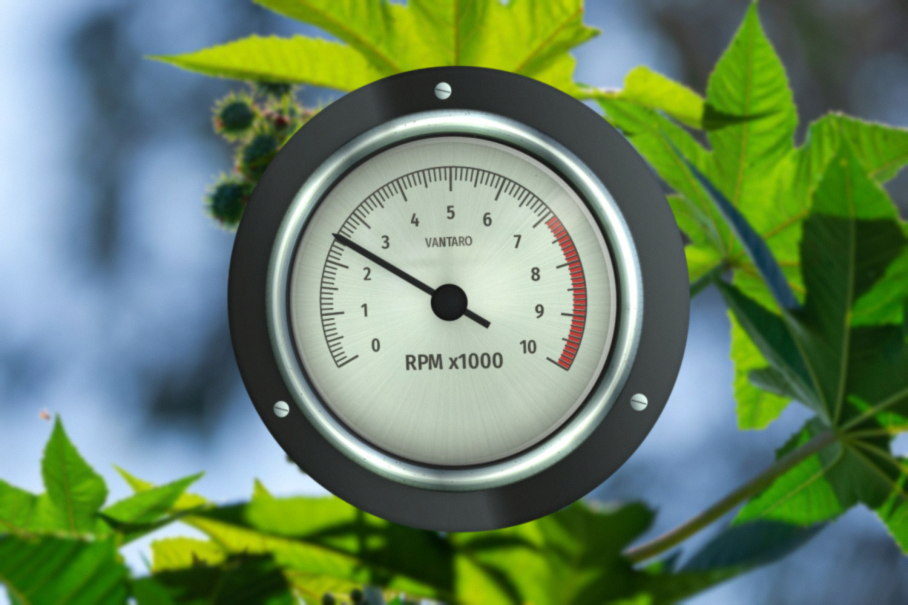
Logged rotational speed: 2500,rpm
